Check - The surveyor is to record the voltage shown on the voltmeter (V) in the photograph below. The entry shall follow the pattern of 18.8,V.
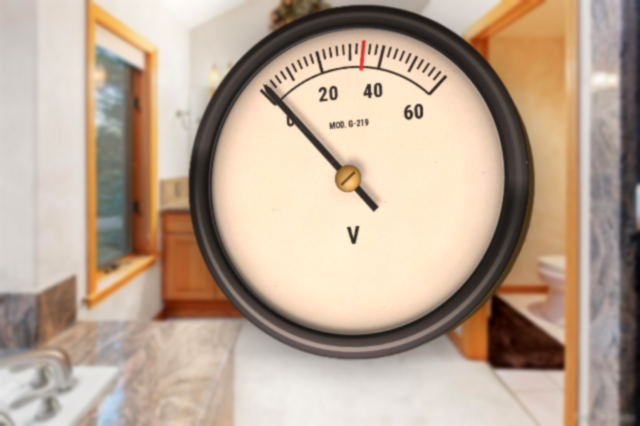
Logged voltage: 2,V
